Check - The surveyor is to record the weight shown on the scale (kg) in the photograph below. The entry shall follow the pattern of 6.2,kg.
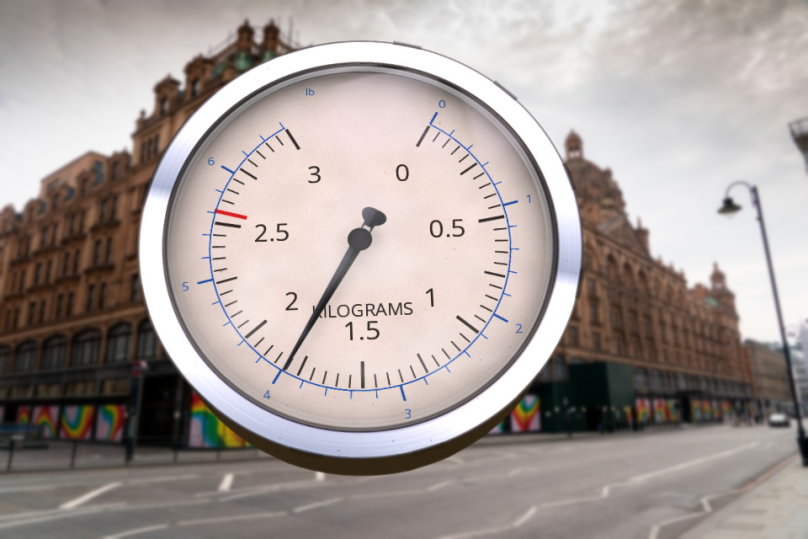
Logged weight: 1.8,kg
